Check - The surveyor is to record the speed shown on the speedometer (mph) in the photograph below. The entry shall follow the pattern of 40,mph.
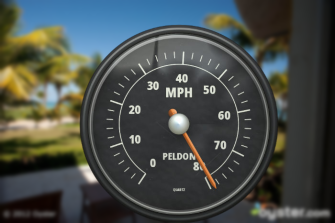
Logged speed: 79,mph
